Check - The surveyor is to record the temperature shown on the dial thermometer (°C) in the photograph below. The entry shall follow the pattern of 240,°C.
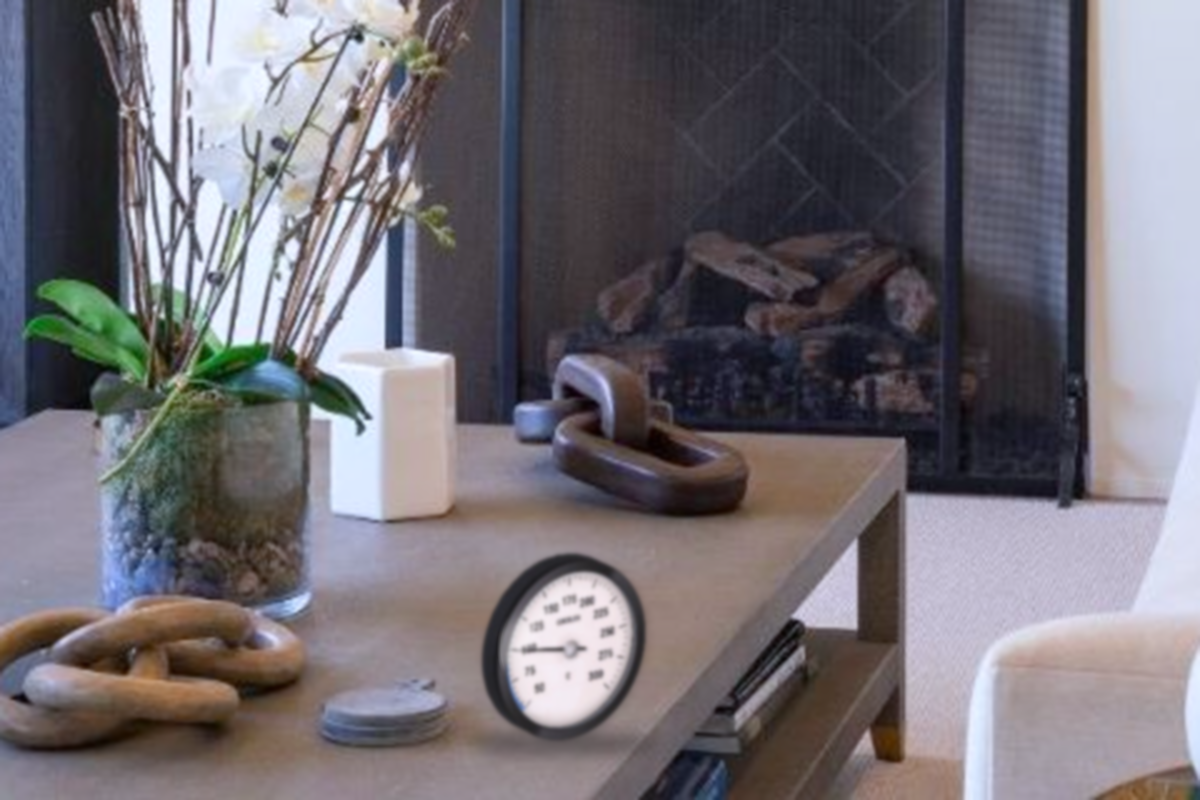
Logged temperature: 100,°C
